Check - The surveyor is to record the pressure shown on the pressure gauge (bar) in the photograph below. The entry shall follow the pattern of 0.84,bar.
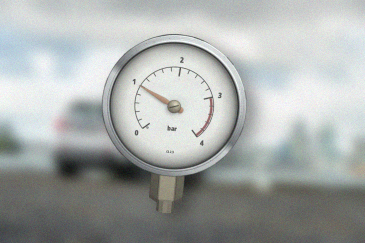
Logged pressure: 1,bar
